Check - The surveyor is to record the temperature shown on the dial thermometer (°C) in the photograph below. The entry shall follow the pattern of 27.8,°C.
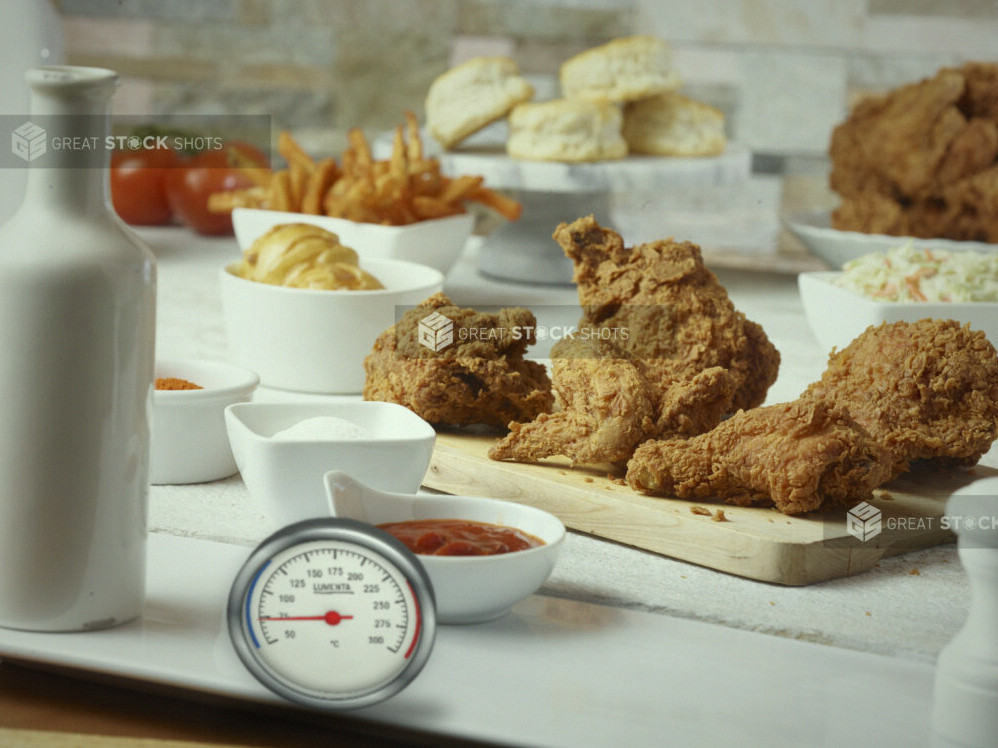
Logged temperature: 75,°C
